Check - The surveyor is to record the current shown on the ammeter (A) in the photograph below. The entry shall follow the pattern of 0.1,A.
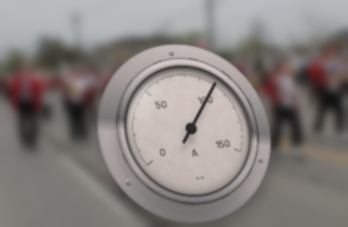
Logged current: 100,A
